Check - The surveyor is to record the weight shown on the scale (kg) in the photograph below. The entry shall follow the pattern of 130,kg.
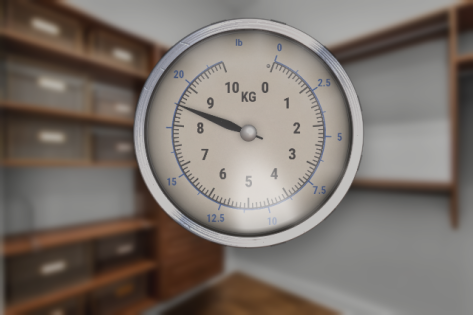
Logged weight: 8.5,kg
